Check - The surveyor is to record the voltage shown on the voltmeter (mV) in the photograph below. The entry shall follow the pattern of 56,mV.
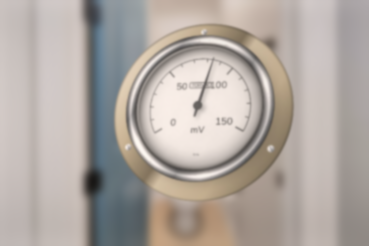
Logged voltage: 85,mV
